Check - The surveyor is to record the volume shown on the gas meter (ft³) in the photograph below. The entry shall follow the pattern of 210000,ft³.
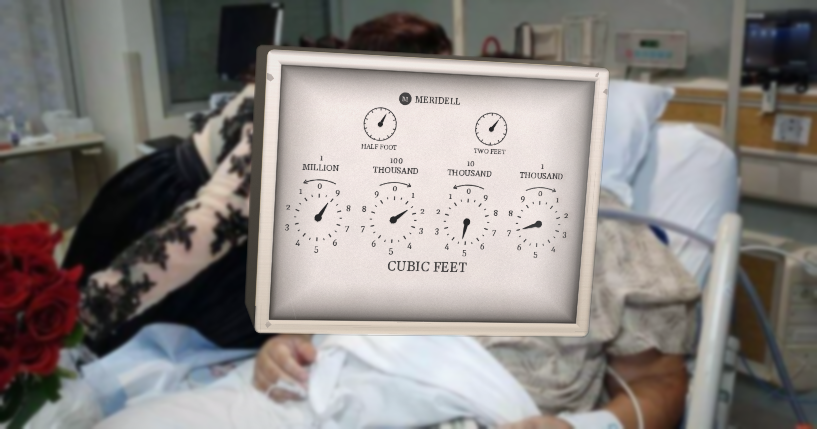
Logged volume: 914700,ft³
